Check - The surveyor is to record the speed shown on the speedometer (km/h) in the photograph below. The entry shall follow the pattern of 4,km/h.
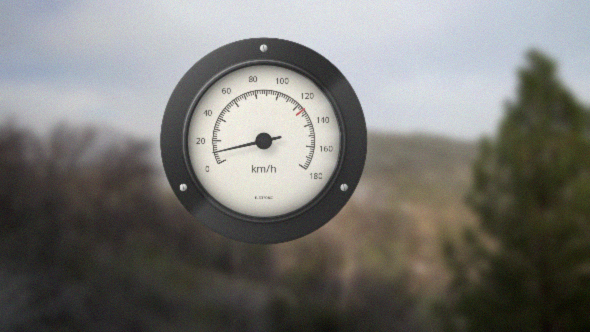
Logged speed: 10,km/h
